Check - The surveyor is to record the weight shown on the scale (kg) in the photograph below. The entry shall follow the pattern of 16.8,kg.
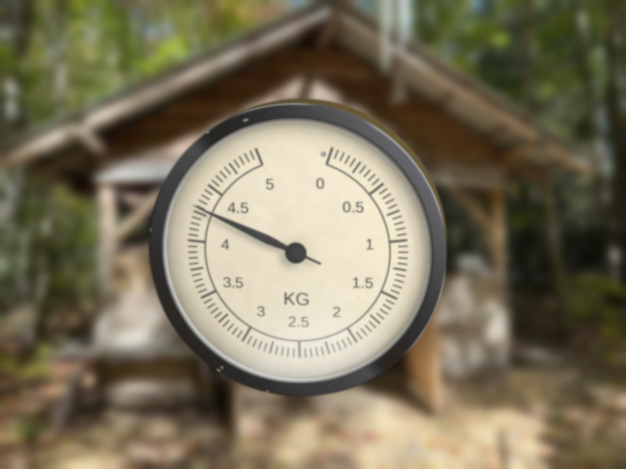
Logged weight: 4.3,kg
